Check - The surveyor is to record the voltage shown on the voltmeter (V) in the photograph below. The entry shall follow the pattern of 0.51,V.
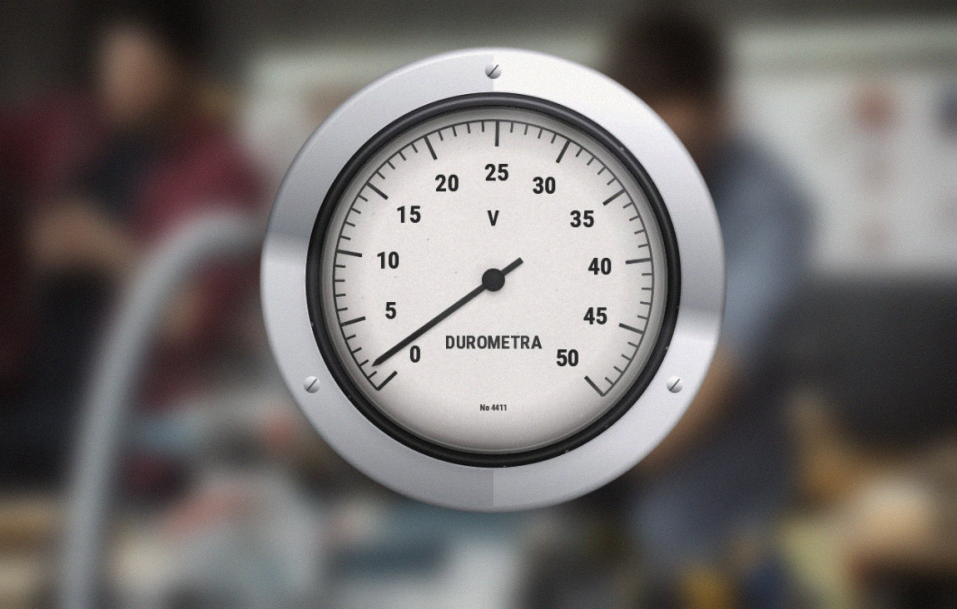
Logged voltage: 1.5,V
